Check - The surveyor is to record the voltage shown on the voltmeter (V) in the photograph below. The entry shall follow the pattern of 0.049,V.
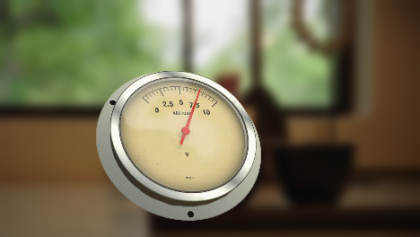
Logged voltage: 7.5,V
